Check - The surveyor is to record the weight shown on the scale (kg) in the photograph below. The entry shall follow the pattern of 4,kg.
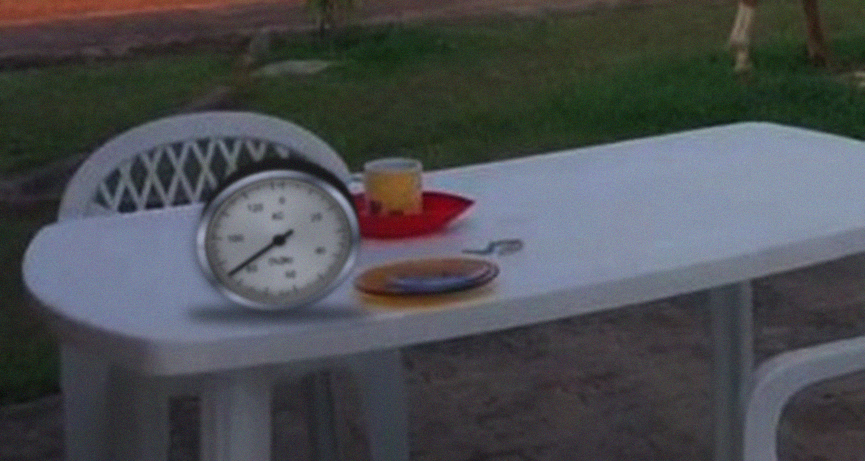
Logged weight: 85,kg
